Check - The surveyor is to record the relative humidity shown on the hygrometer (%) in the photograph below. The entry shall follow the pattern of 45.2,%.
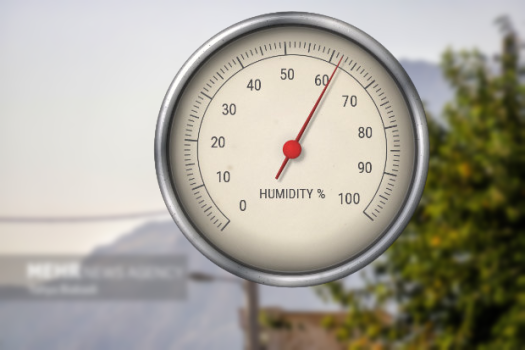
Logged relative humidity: 62,%
